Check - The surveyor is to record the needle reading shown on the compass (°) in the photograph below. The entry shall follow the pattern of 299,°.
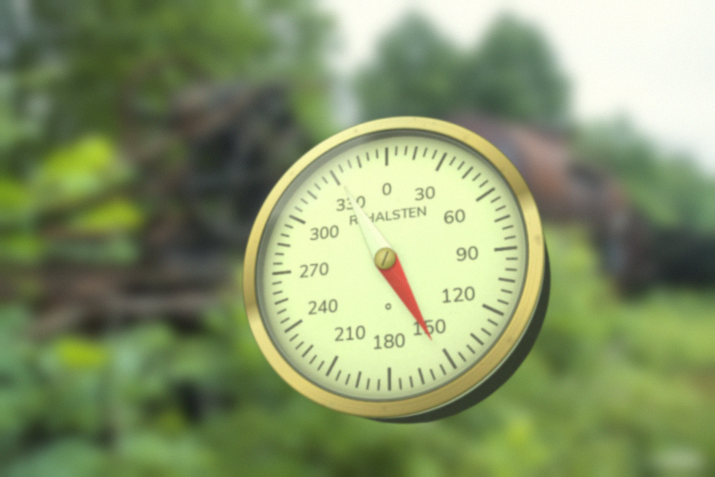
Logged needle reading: 152.5,°
